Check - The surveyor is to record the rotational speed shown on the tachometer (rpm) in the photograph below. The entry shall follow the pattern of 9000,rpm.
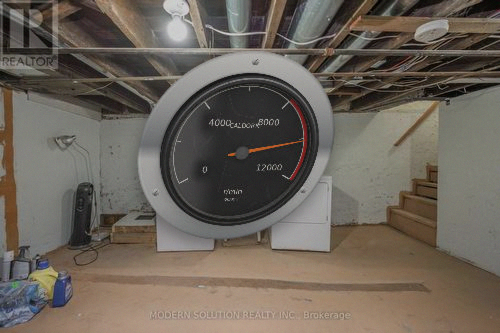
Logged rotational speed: 10000,rpm
